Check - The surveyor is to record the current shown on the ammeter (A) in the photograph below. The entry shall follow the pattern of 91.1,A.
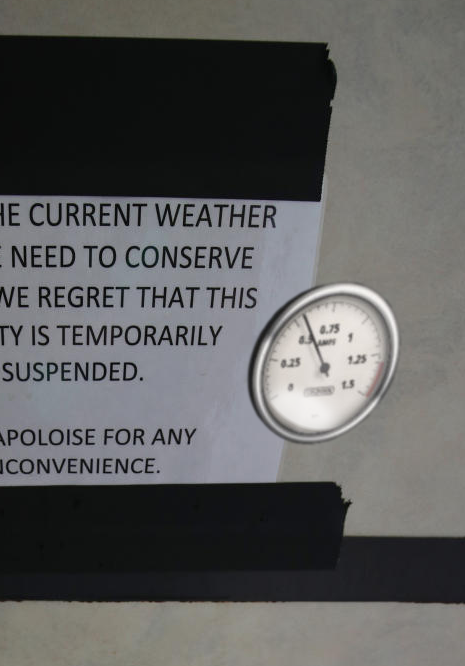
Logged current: 0.55,A
